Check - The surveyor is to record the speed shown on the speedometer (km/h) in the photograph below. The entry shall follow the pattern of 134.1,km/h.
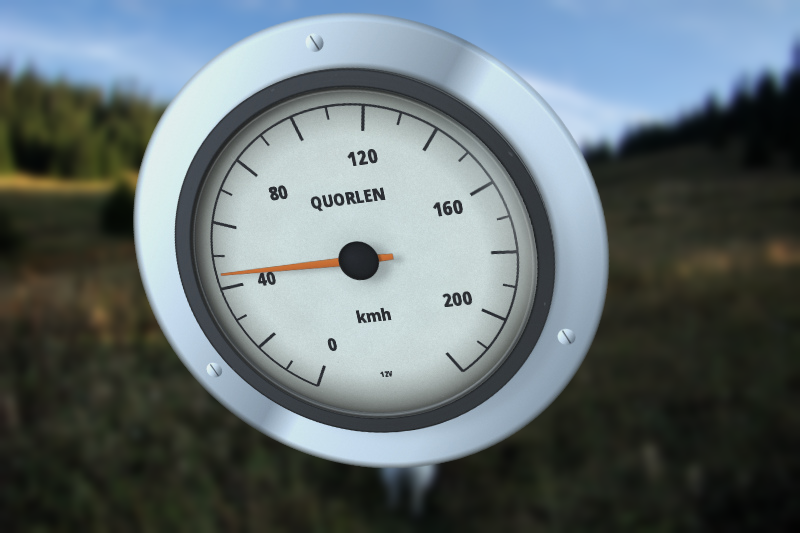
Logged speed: 45,km/h
